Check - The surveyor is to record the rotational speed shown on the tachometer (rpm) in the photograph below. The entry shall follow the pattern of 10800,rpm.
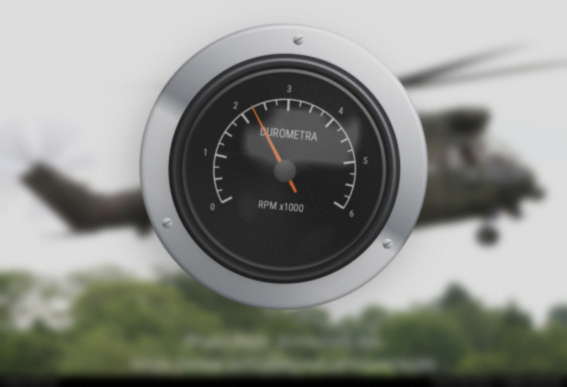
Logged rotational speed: 2250,rpm
